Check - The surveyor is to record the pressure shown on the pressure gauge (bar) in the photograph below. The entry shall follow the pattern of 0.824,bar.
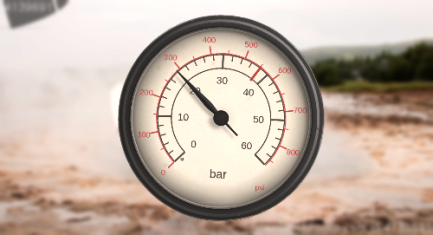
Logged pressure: 20,bar
